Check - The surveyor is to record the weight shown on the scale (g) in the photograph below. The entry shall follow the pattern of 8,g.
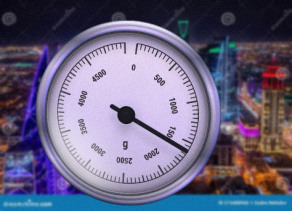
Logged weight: 1600,g
